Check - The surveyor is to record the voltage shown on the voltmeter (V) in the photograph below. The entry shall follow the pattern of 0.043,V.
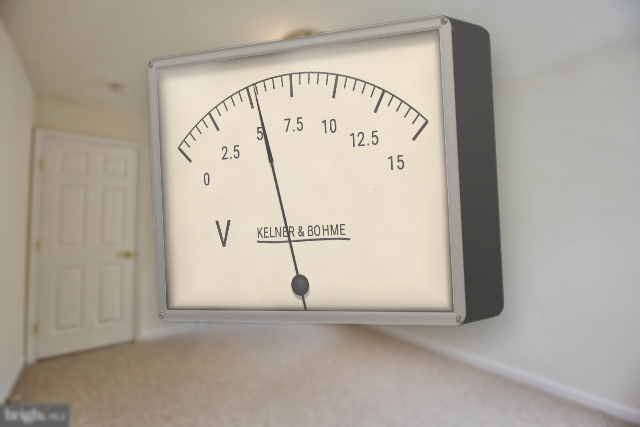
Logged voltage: 5.5,V
